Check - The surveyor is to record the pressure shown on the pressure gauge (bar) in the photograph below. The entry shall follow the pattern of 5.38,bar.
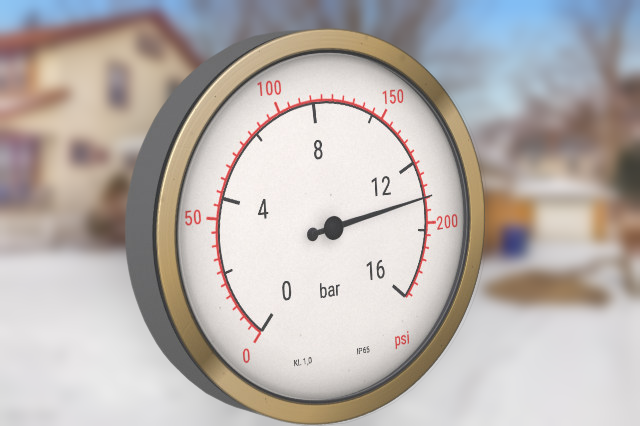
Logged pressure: 13,bar
